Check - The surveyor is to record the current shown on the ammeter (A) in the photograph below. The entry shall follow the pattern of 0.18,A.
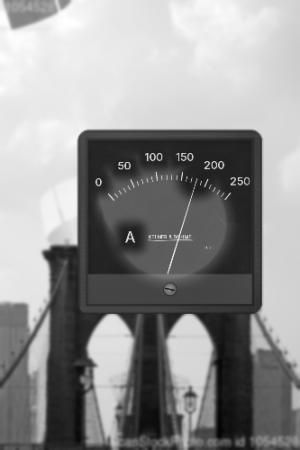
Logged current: 180,A
